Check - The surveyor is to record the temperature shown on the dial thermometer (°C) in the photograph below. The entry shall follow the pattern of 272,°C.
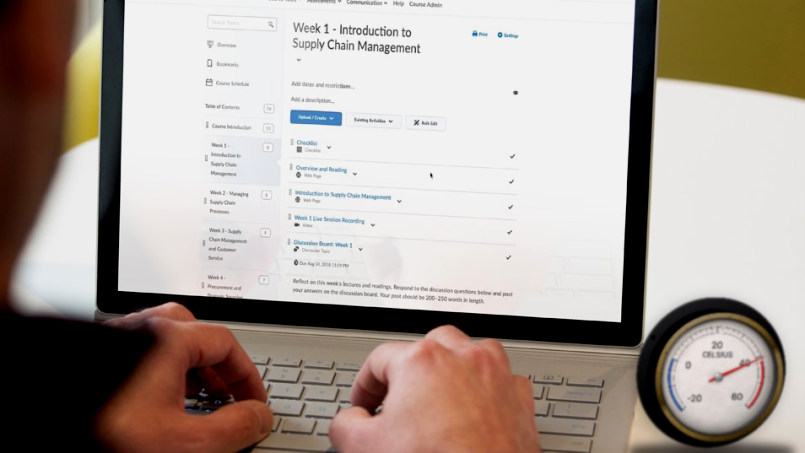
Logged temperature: 40,°C
